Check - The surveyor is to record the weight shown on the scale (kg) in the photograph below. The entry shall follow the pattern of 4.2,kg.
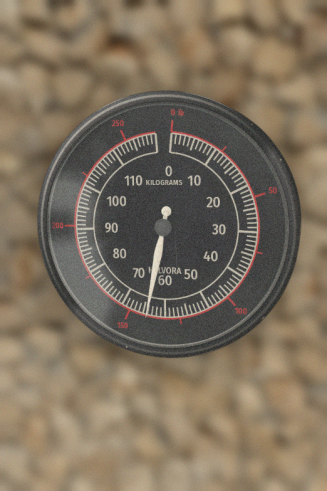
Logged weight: 64,kg
